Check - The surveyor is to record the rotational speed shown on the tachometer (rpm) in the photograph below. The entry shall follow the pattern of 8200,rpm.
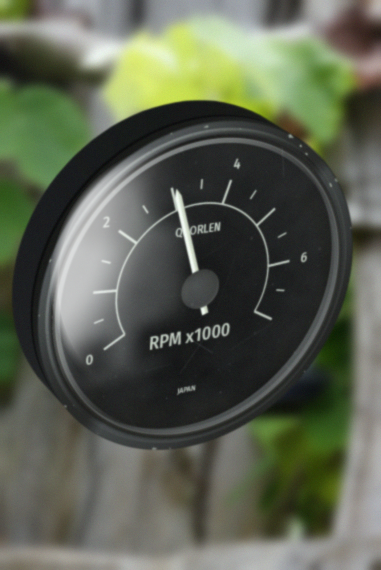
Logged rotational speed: 3000,rpm
